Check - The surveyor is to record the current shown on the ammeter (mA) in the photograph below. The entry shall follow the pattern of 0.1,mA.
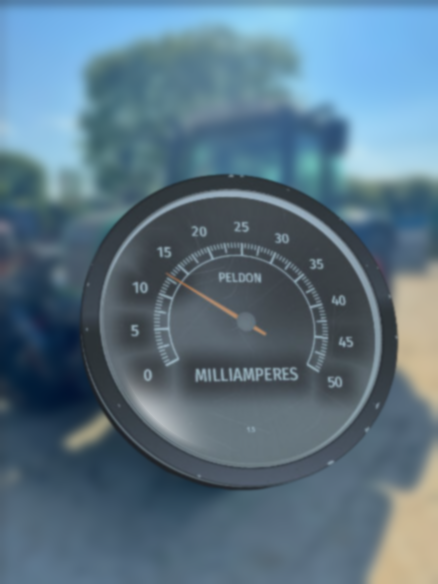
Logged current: 12.5,mA
